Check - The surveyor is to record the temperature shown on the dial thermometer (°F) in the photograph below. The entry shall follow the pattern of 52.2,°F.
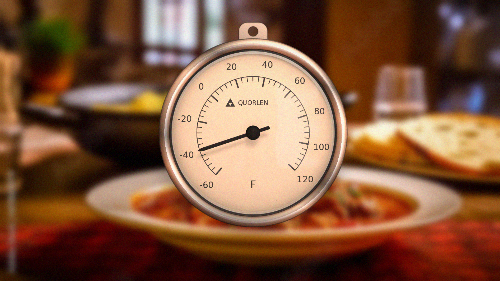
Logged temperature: -40,°F
